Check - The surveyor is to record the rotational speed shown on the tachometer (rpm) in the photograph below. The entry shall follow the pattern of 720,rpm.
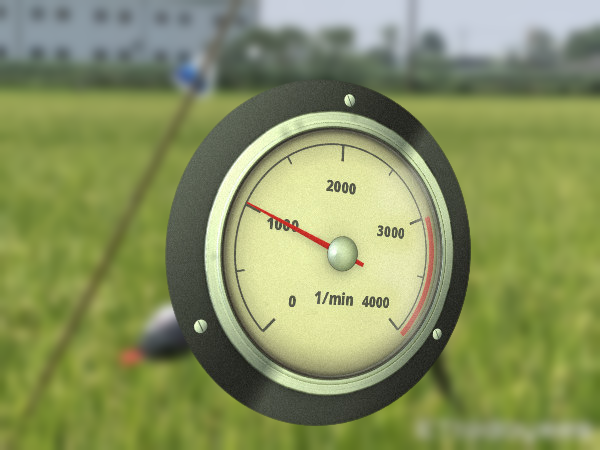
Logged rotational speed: 1000,rpm
